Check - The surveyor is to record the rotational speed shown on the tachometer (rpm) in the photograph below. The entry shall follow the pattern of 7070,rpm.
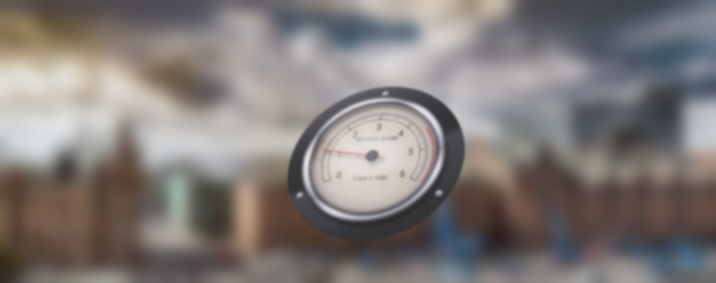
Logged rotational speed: 1000,rpm
